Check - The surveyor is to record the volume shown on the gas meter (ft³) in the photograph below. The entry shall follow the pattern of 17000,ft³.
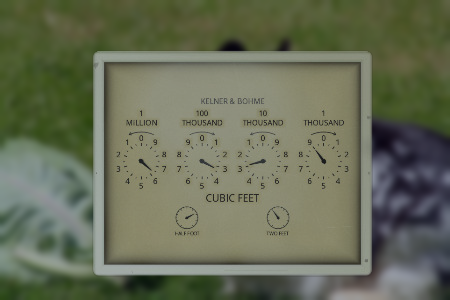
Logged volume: 632900,ft³
